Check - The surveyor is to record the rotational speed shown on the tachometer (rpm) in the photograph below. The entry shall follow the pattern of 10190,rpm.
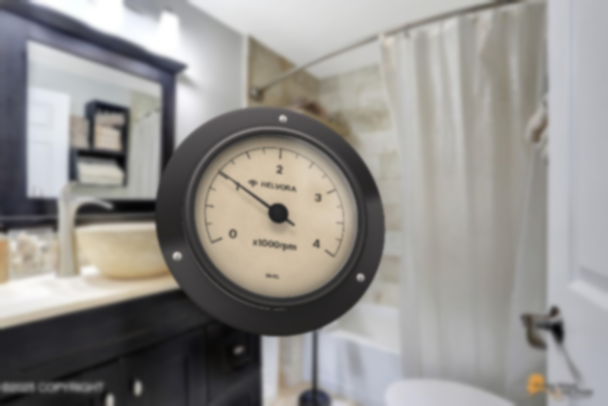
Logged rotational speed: 1000,rpm
